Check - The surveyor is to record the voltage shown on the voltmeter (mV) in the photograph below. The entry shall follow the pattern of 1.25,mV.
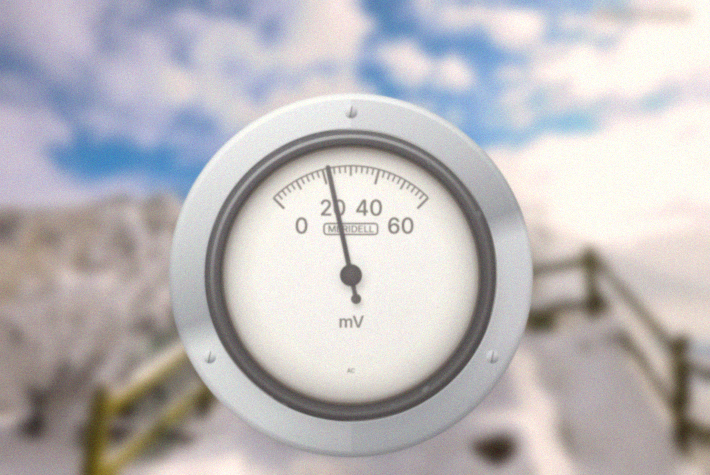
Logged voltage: 22,mV
